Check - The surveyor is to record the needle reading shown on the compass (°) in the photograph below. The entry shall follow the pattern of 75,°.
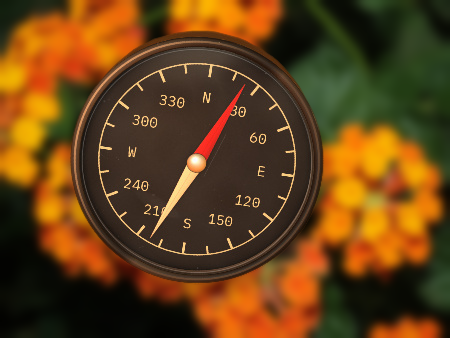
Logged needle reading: 22.5,°
